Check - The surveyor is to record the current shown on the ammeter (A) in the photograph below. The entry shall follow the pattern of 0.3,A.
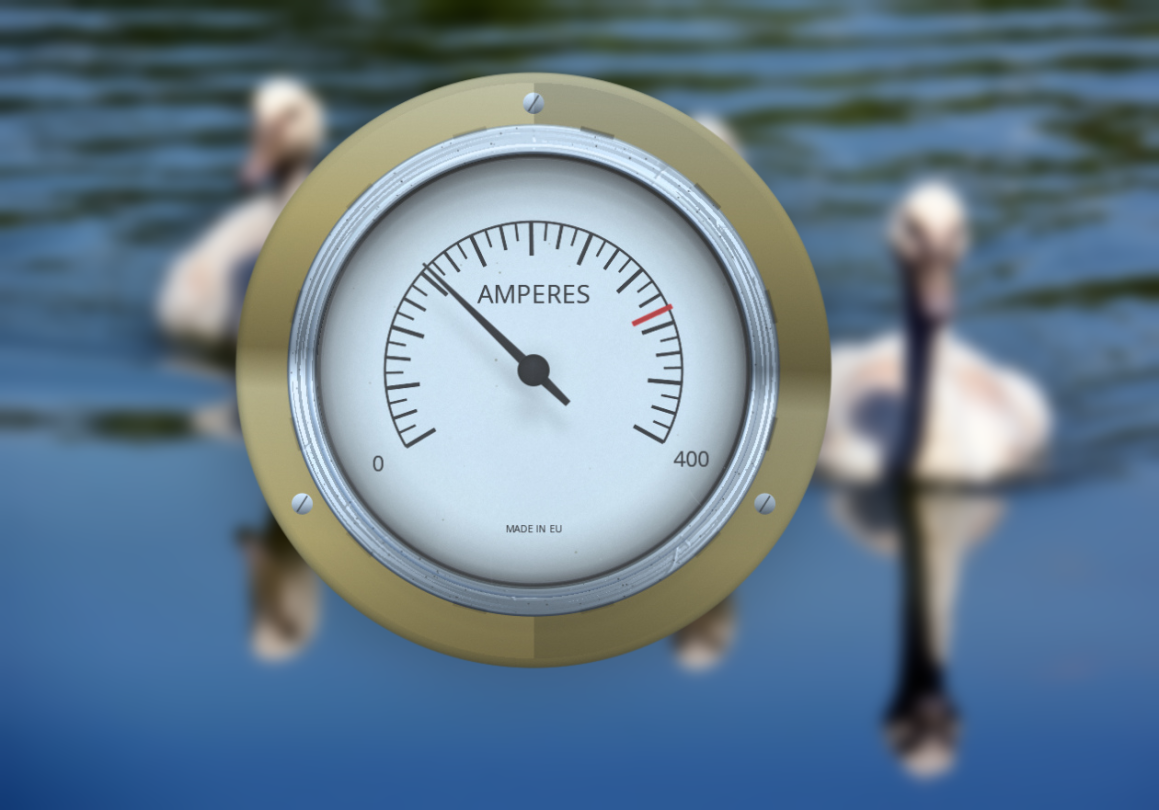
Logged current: 125,A
